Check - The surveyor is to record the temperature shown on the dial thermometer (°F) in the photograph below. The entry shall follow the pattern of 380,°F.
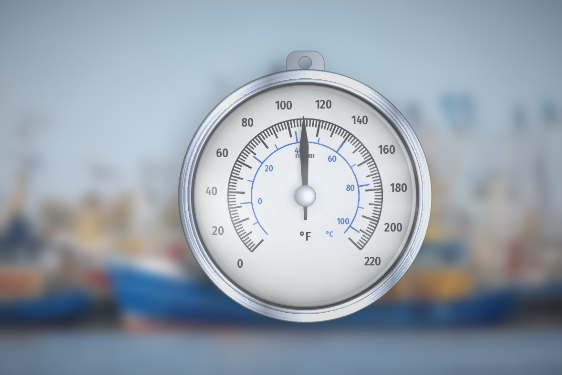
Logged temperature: 110,°F
